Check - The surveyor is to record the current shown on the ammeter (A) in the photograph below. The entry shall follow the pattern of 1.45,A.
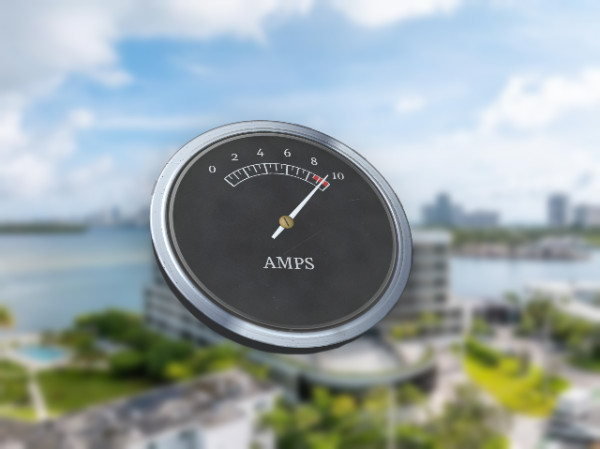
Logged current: 9.5,A
